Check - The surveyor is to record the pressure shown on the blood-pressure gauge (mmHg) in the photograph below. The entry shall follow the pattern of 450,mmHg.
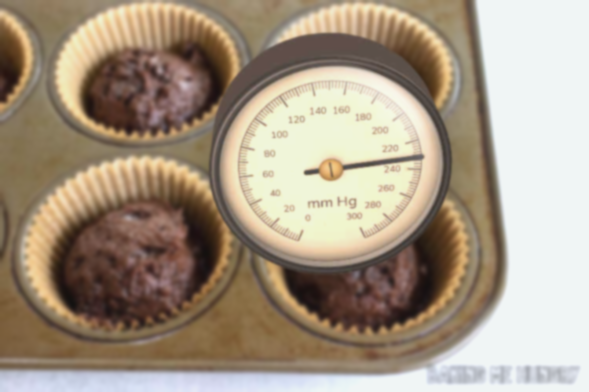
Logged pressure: 230,mmHg
